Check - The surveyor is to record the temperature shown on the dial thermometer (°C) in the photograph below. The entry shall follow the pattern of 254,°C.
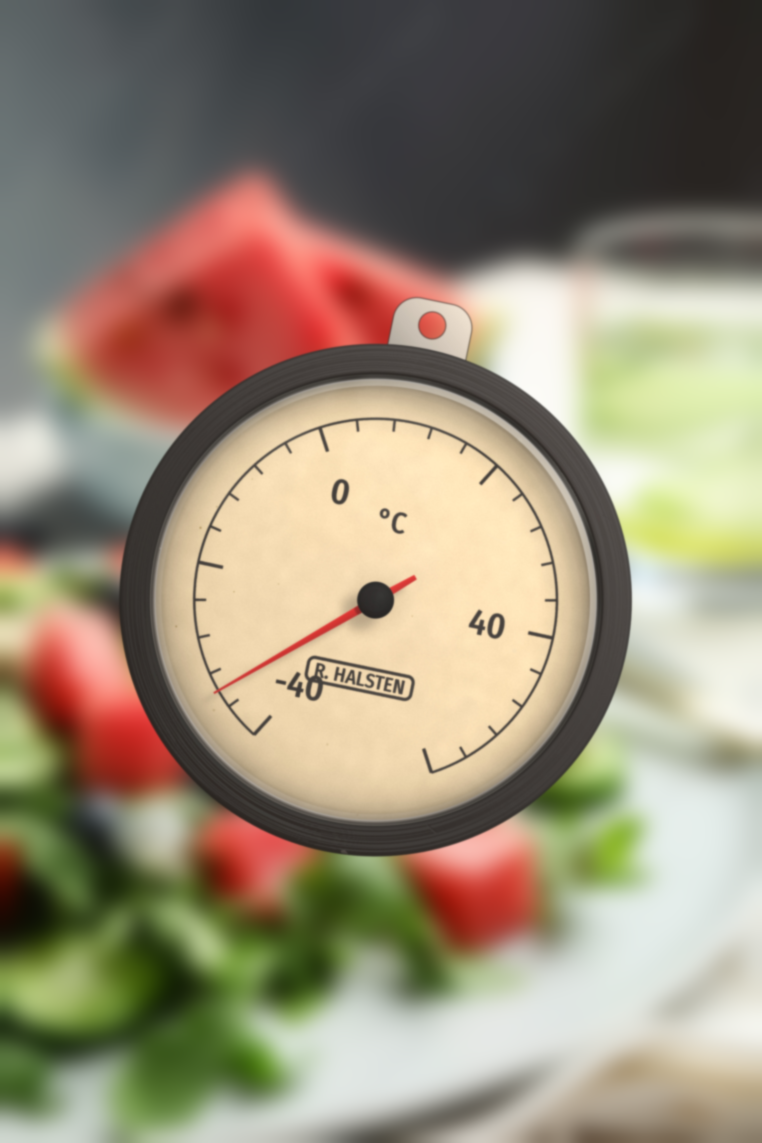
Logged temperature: -34,°C
